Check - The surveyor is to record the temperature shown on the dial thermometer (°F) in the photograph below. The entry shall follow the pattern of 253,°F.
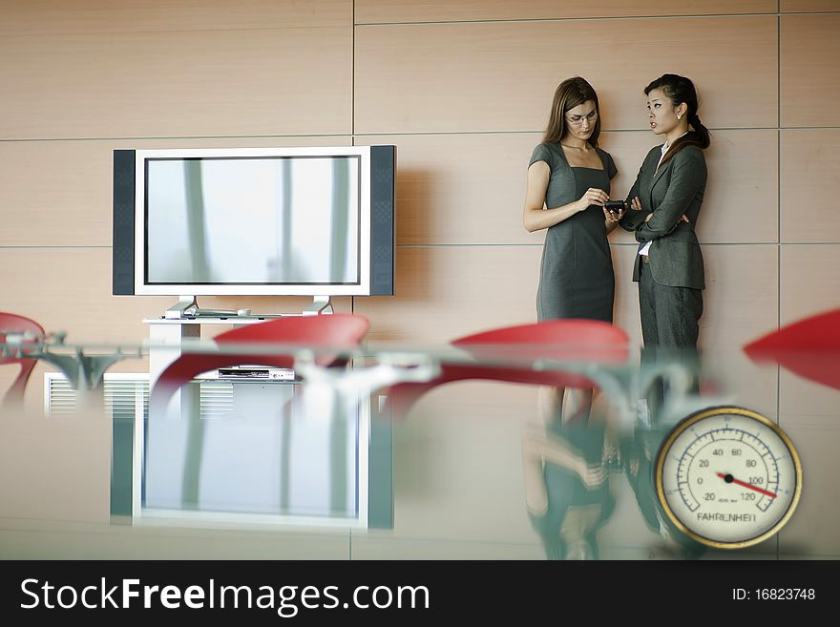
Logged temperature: 108,°F
